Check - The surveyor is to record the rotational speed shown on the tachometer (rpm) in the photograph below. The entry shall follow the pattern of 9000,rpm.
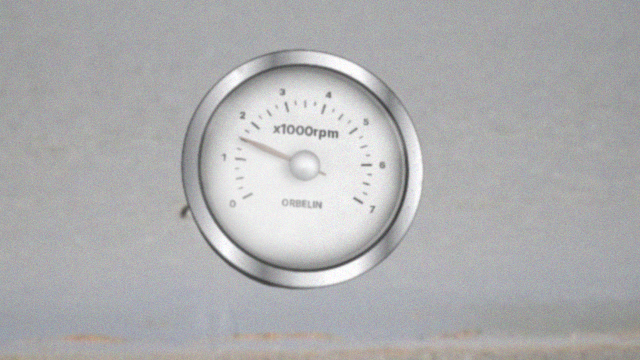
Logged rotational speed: 1500,rpm
